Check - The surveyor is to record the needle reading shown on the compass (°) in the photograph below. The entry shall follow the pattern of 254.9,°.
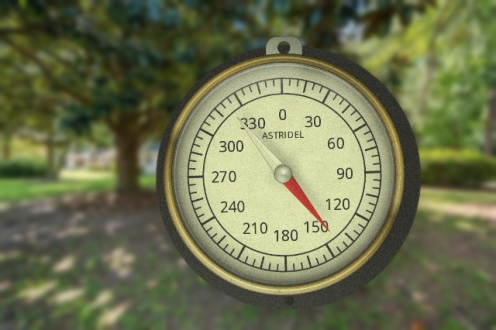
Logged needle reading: 142.5,°
